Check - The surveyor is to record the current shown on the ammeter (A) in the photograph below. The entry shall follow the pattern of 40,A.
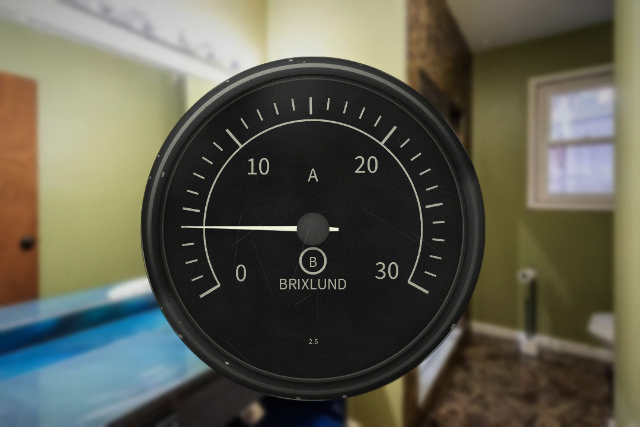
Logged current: 4,A
